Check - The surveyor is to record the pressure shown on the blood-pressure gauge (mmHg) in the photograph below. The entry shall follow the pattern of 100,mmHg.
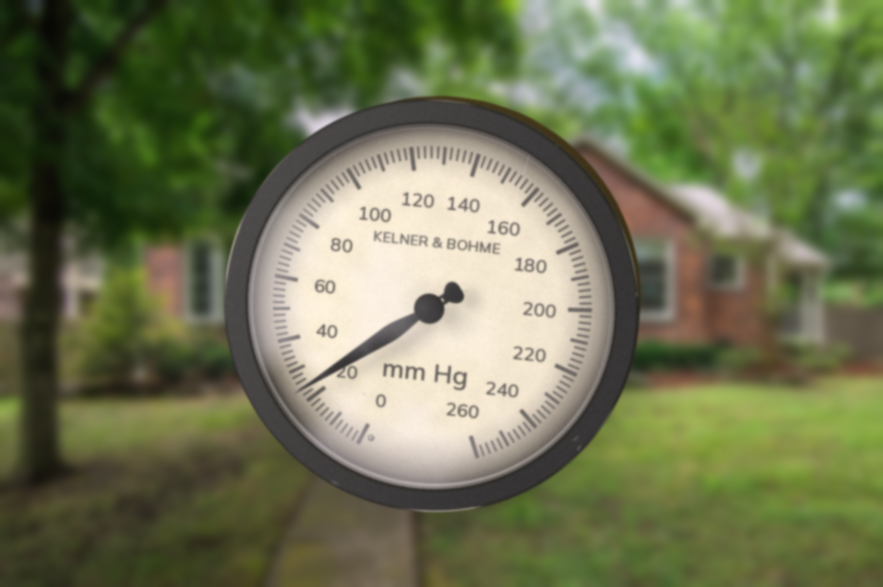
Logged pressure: 24,mmHg
